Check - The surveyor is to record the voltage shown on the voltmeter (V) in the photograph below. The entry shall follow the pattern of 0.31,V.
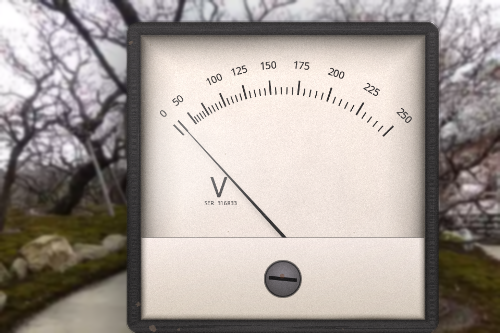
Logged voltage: 25,V
